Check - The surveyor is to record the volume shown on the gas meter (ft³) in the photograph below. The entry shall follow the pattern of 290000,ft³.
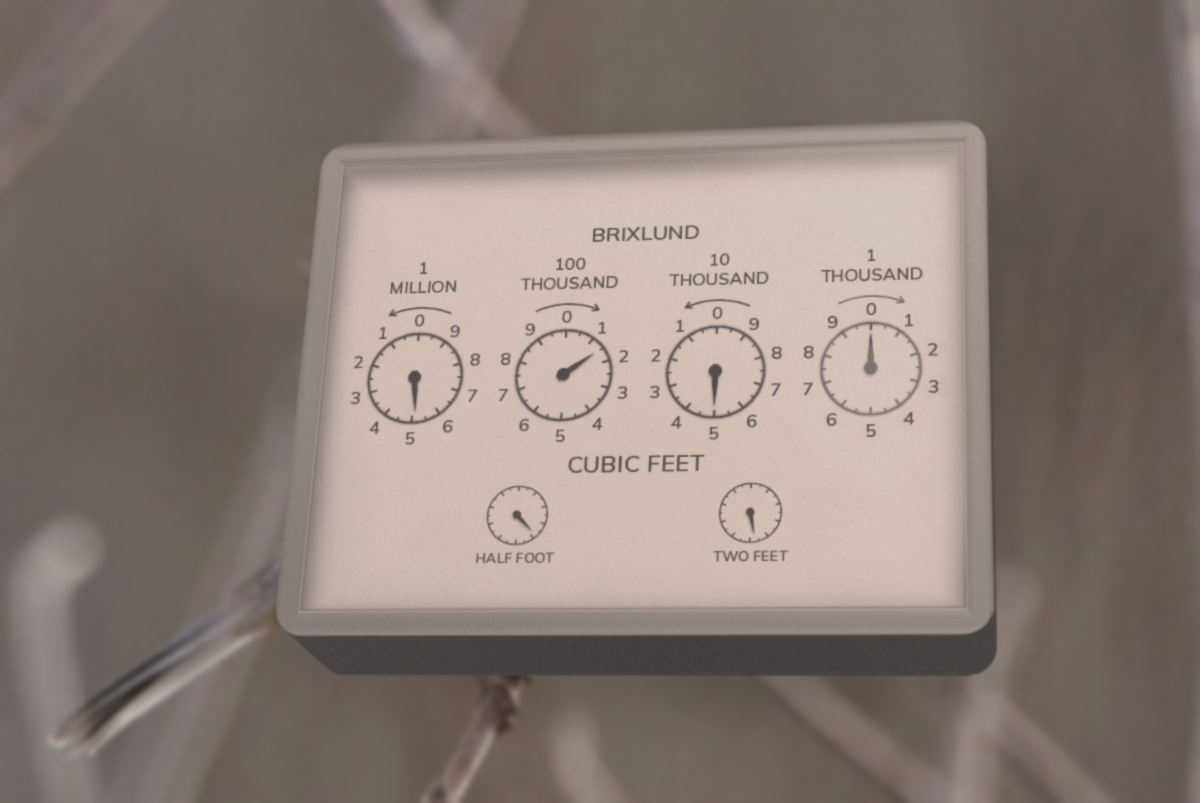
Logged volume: 515000,ft³
